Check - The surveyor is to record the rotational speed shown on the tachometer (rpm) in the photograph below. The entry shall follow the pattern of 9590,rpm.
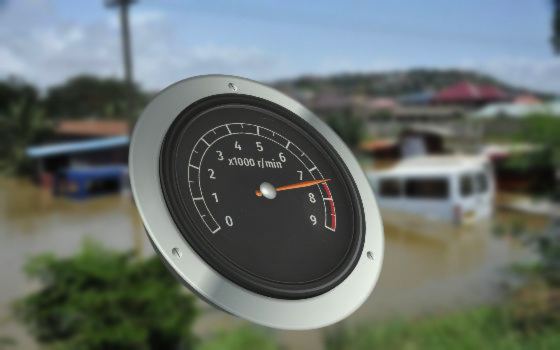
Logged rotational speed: 7500,rpm
